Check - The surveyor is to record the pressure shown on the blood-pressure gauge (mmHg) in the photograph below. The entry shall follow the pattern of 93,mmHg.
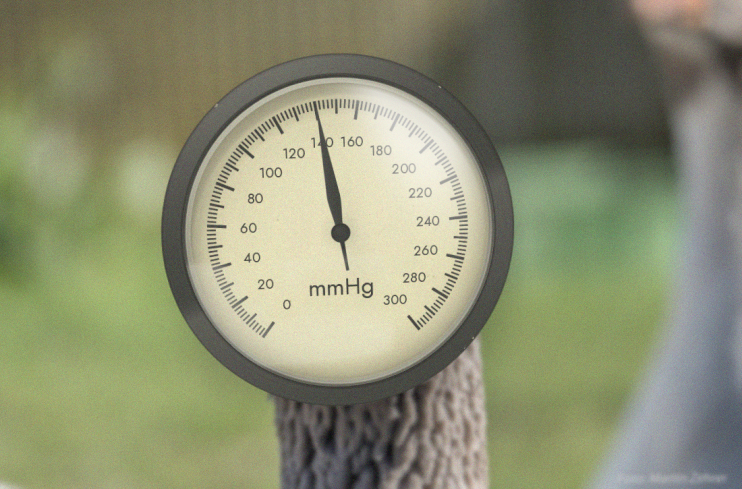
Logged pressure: 140,mmHg
